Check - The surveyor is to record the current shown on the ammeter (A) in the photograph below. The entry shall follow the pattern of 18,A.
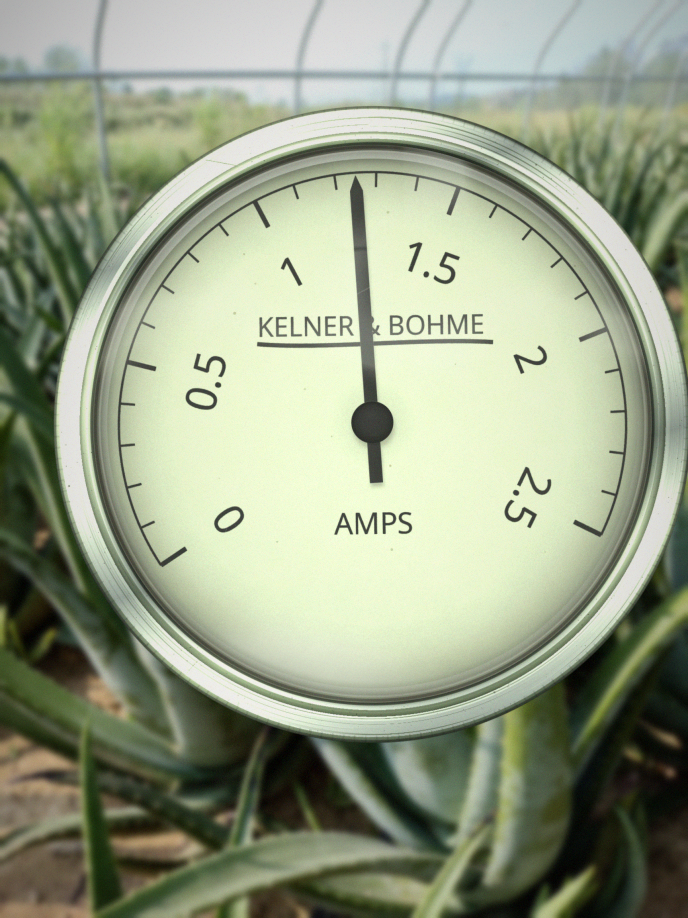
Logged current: 1.25,A
